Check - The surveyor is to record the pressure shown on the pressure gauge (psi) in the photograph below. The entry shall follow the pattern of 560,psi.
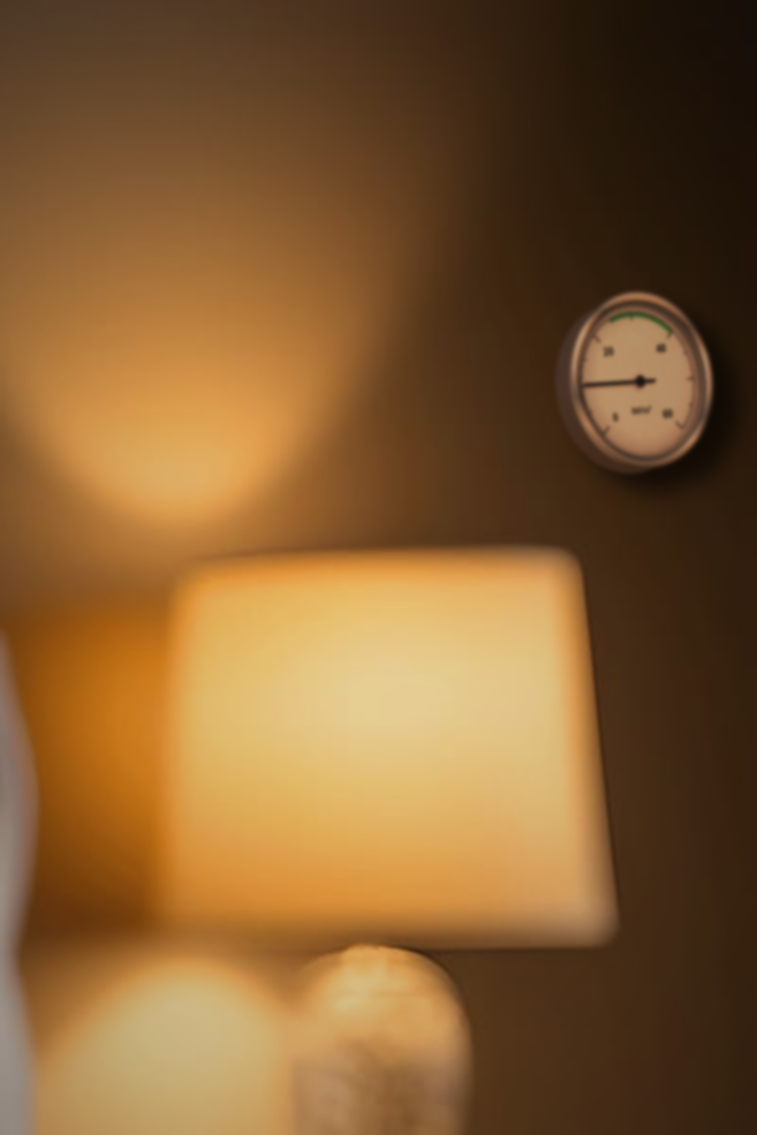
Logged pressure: 10,psi
